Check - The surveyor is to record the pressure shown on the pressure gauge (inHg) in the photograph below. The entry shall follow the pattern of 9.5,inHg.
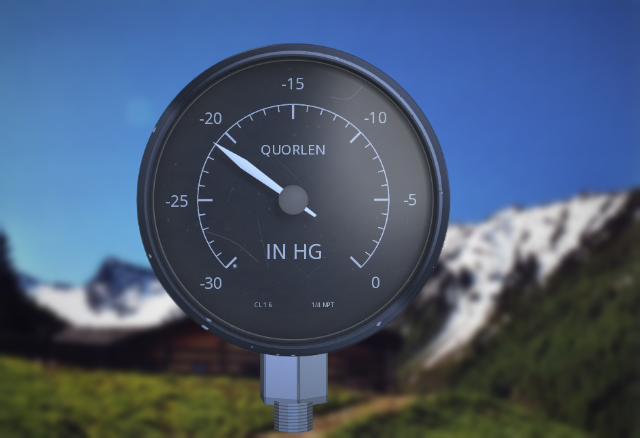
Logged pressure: -21,inHg
